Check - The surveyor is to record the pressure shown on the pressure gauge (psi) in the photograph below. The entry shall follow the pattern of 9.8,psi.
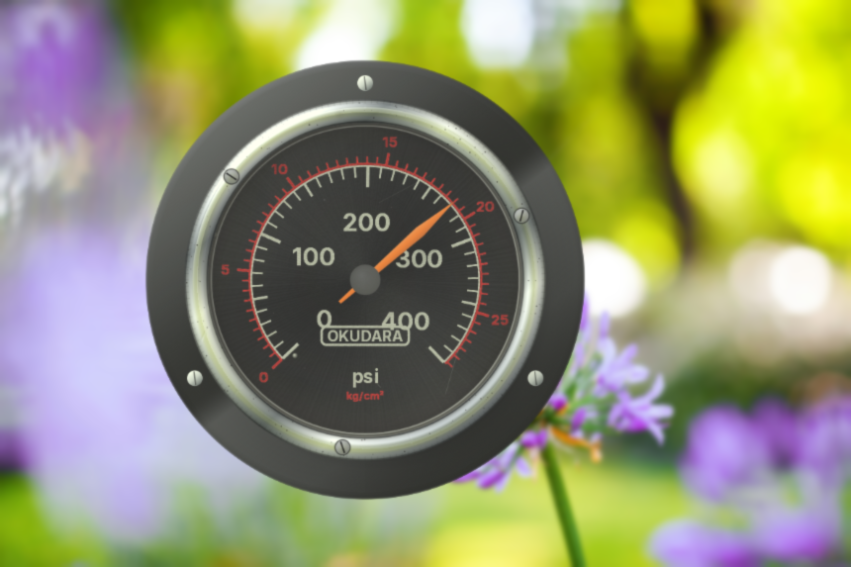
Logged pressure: 270,psi
